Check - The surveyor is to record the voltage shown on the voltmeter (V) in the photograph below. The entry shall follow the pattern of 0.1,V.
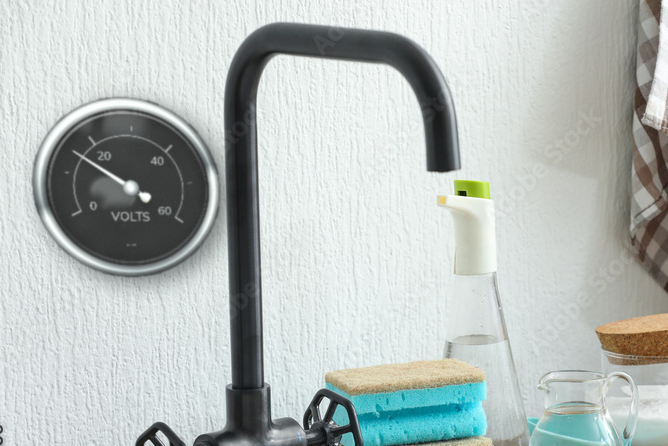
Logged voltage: 15,V
